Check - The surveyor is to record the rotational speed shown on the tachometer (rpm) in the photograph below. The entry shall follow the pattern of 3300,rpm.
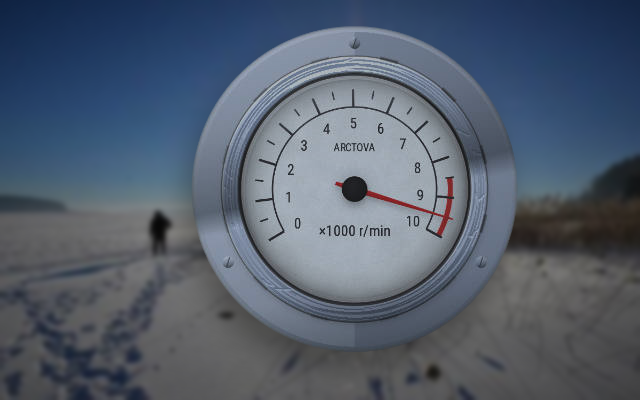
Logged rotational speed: 9500,rpm
